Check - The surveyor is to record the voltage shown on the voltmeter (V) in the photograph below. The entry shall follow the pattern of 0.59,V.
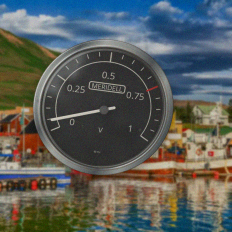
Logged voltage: 0.05,V
